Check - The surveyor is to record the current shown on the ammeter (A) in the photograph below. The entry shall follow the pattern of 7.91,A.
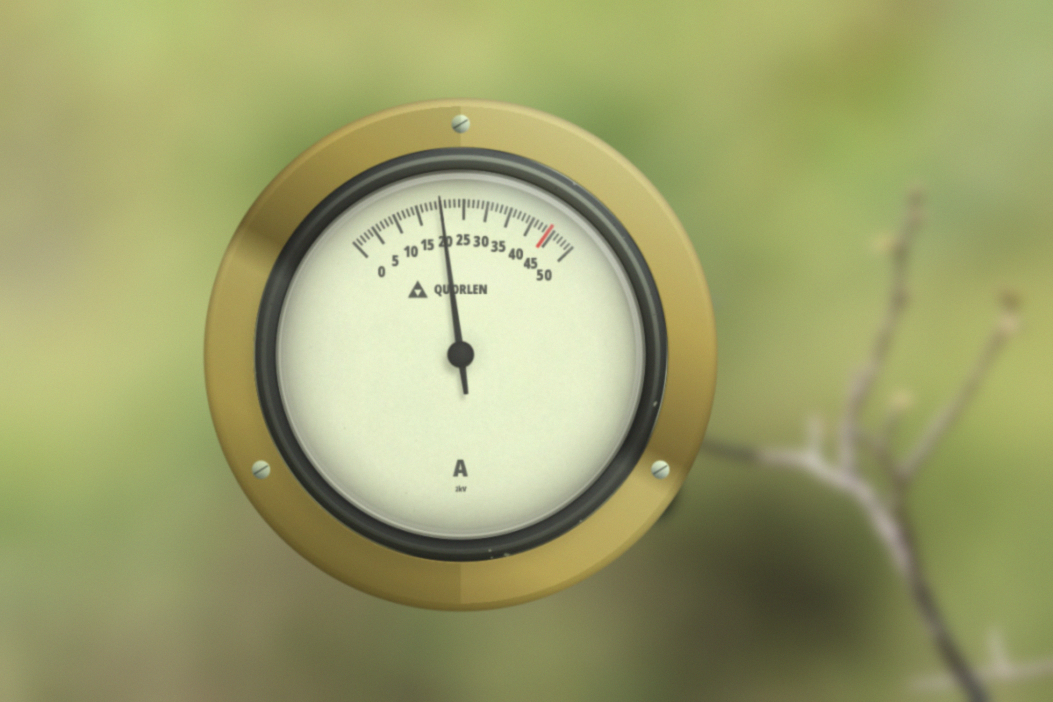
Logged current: 20,A
